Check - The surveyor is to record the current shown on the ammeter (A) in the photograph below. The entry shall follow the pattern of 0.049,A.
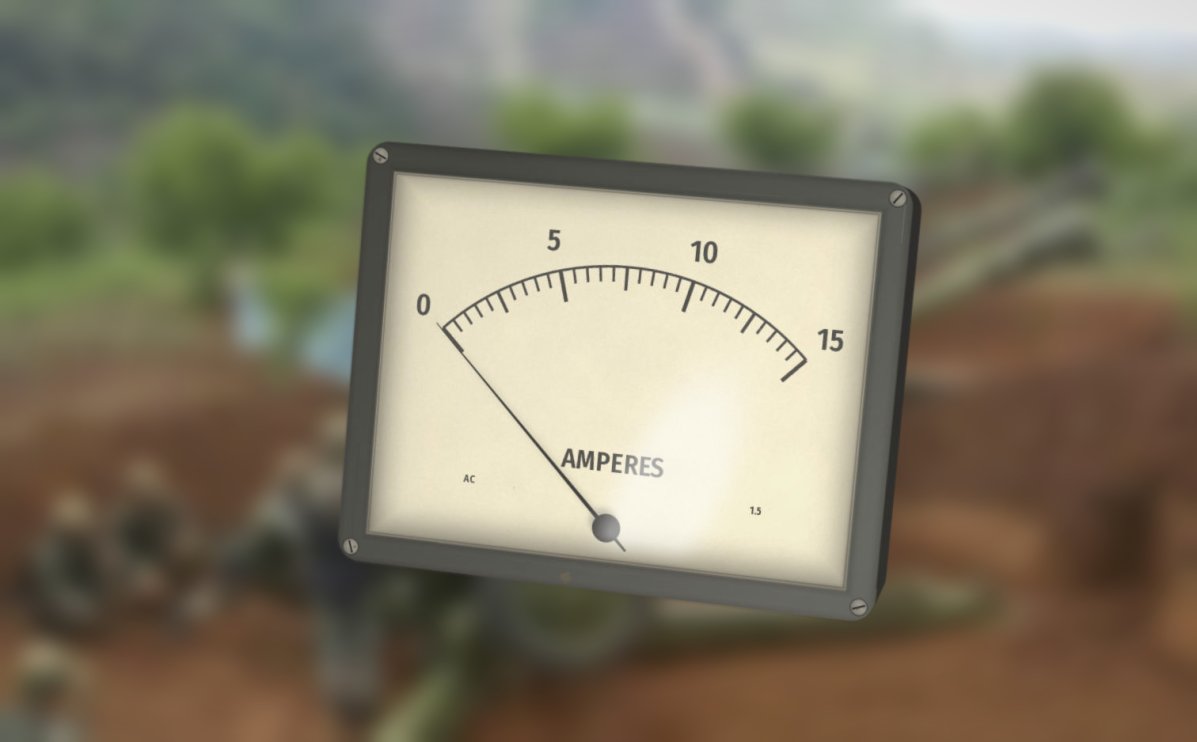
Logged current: 0,A
